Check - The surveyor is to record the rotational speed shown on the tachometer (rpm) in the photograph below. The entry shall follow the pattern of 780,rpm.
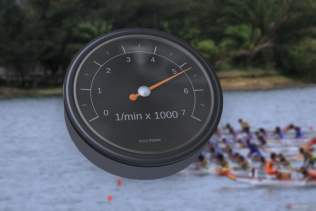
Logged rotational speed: 5250,rpm
